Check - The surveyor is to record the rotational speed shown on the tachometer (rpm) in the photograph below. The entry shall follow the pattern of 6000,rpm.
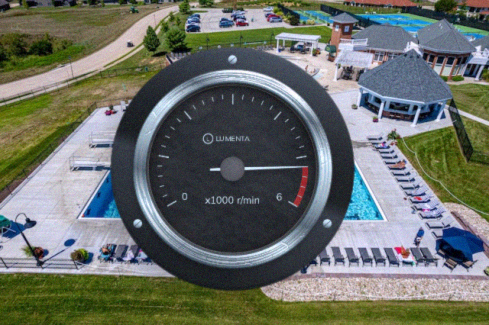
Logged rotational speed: 5200,rpm
